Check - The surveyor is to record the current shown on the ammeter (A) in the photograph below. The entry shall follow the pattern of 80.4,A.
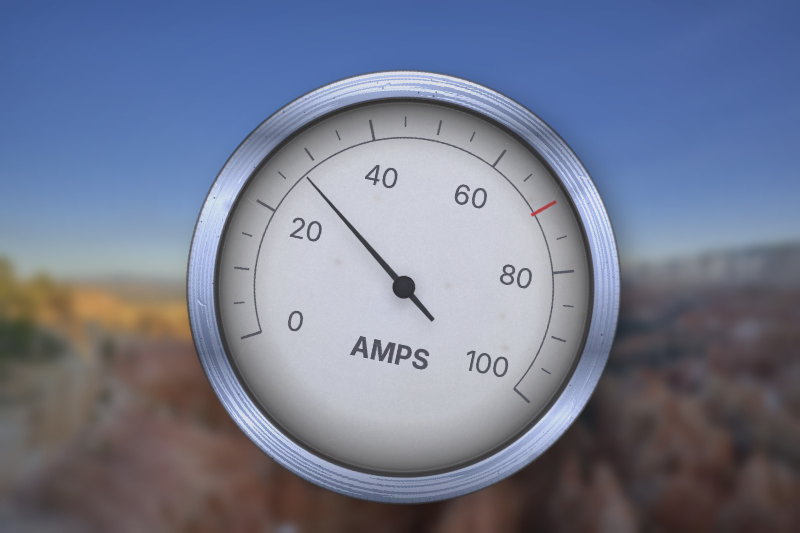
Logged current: 27.5,A
